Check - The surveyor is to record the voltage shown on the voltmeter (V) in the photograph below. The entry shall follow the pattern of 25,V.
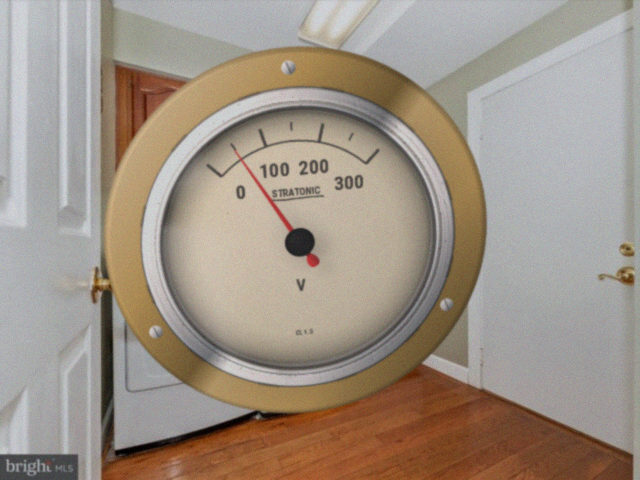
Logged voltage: 50,V
